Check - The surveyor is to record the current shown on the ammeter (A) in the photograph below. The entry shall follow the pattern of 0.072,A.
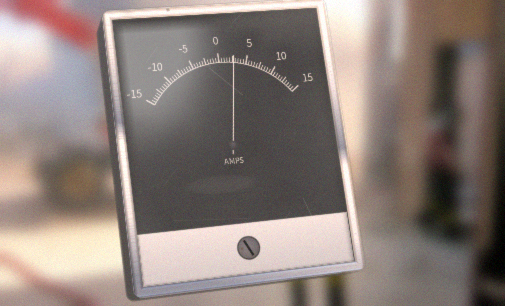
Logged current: 2.5,A
